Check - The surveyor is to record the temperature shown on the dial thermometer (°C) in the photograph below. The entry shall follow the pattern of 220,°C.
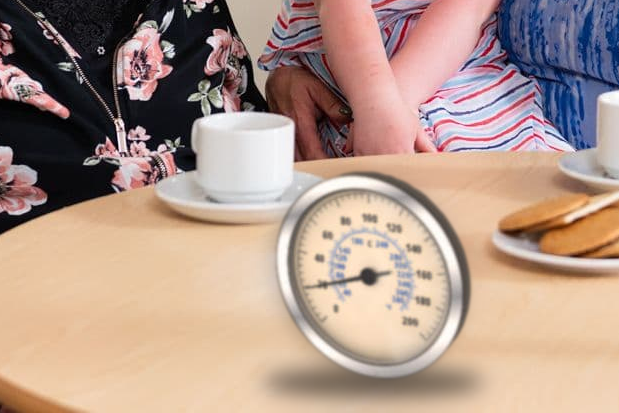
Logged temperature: 20,°C
